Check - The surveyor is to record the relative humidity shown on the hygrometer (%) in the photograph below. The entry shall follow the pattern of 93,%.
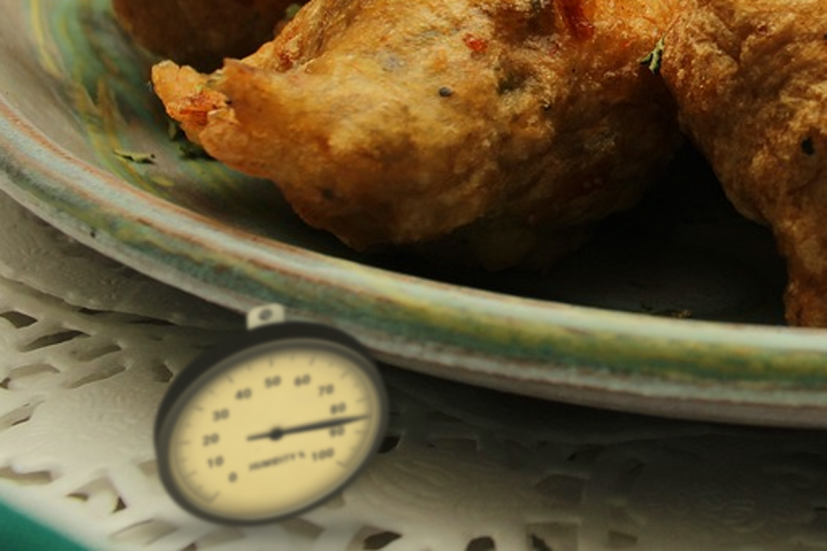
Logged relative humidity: 85,%
